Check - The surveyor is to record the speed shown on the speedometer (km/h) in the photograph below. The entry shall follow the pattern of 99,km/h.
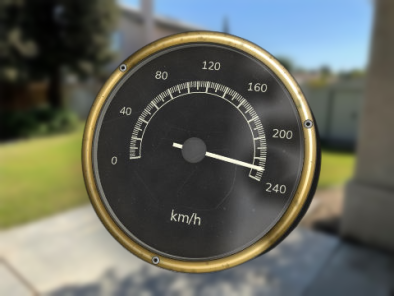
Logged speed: 230,km/h
